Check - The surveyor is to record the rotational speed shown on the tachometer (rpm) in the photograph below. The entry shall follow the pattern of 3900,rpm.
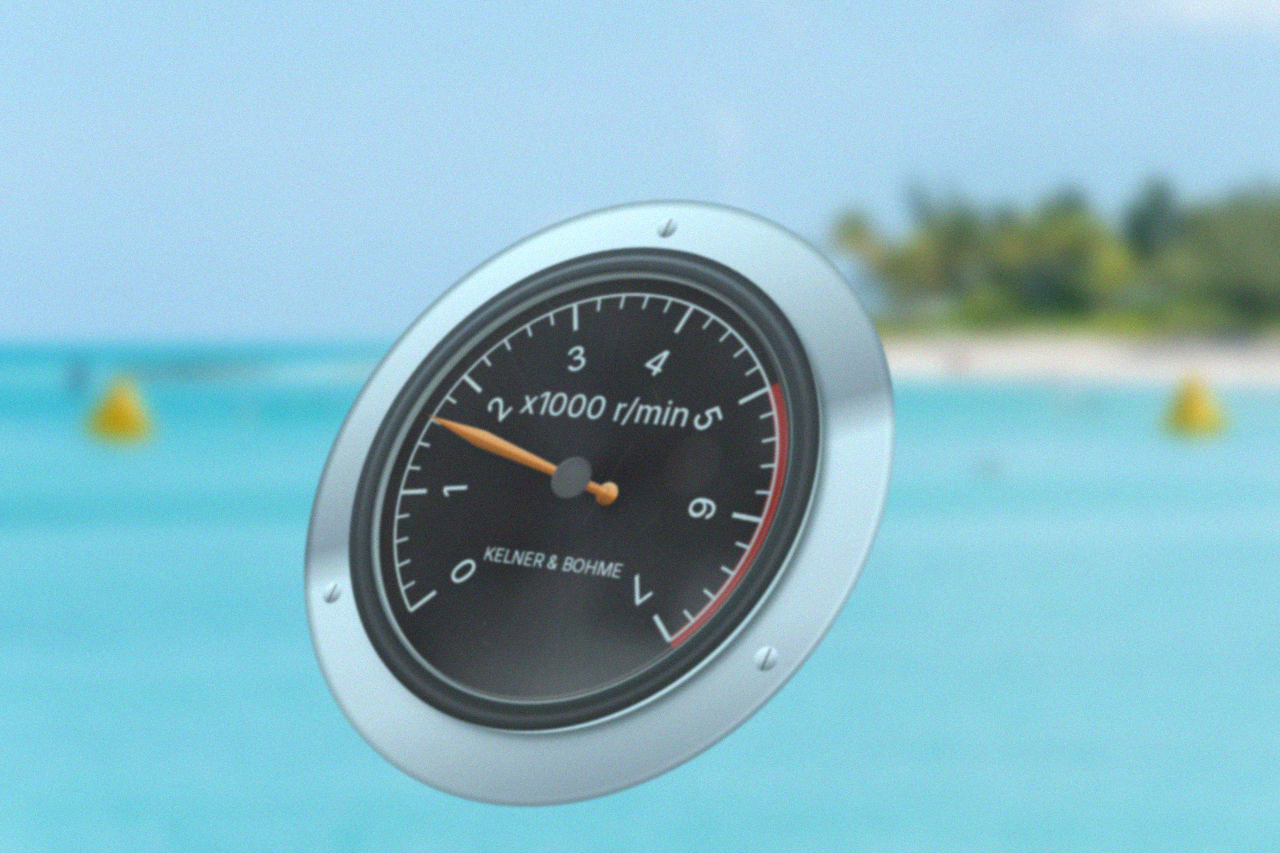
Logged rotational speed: 1600,rpm
